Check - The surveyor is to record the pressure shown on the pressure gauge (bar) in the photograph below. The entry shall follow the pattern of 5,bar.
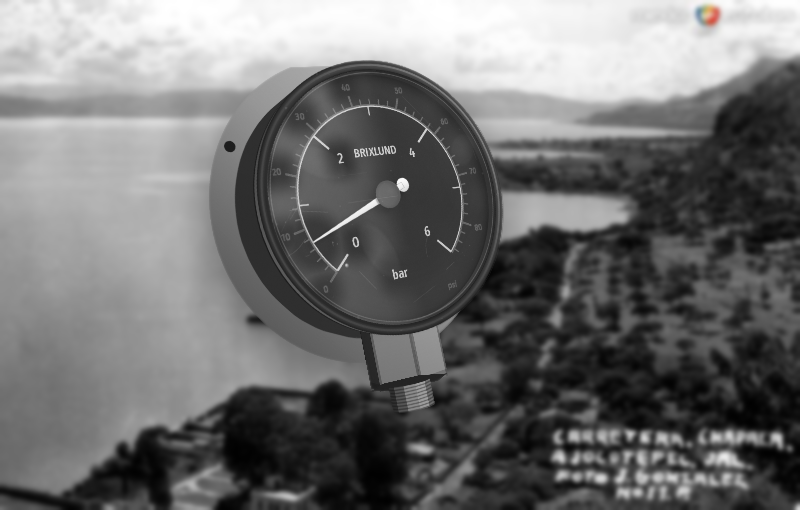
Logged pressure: 0.5,bar
